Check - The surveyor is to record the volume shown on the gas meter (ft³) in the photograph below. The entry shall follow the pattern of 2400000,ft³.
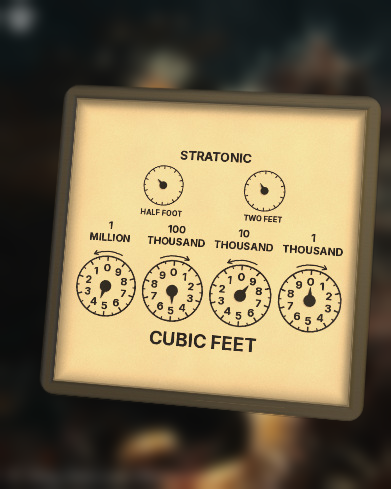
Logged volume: 449000,ft³
